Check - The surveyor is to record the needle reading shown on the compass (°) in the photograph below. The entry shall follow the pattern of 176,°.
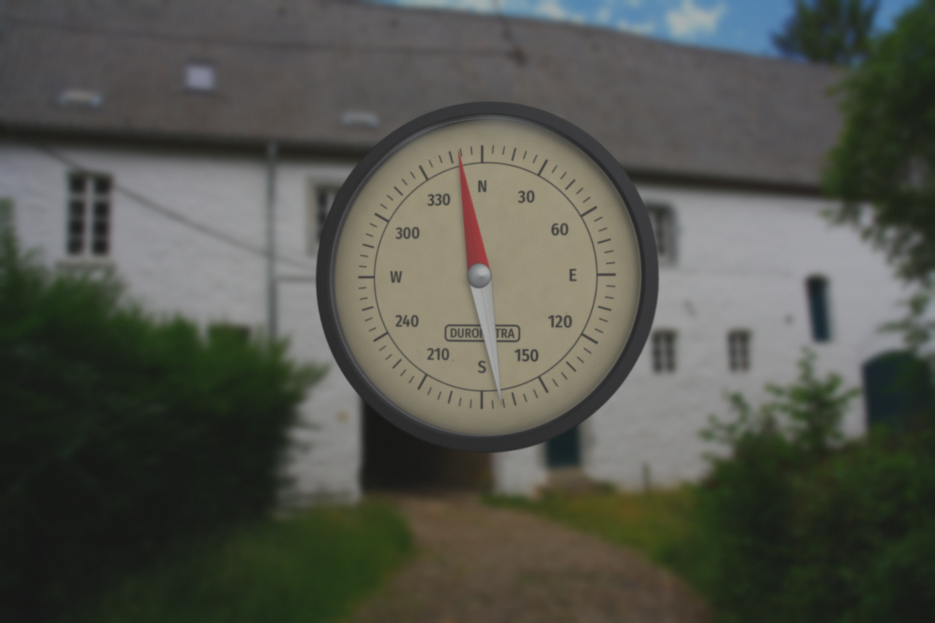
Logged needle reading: 350,°
